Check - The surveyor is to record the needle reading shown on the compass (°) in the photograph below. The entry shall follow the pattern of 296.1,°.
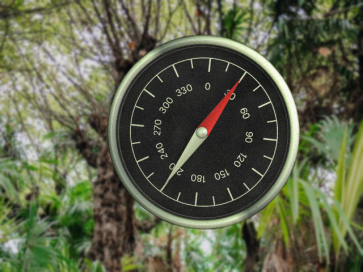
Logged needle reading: 30,°
